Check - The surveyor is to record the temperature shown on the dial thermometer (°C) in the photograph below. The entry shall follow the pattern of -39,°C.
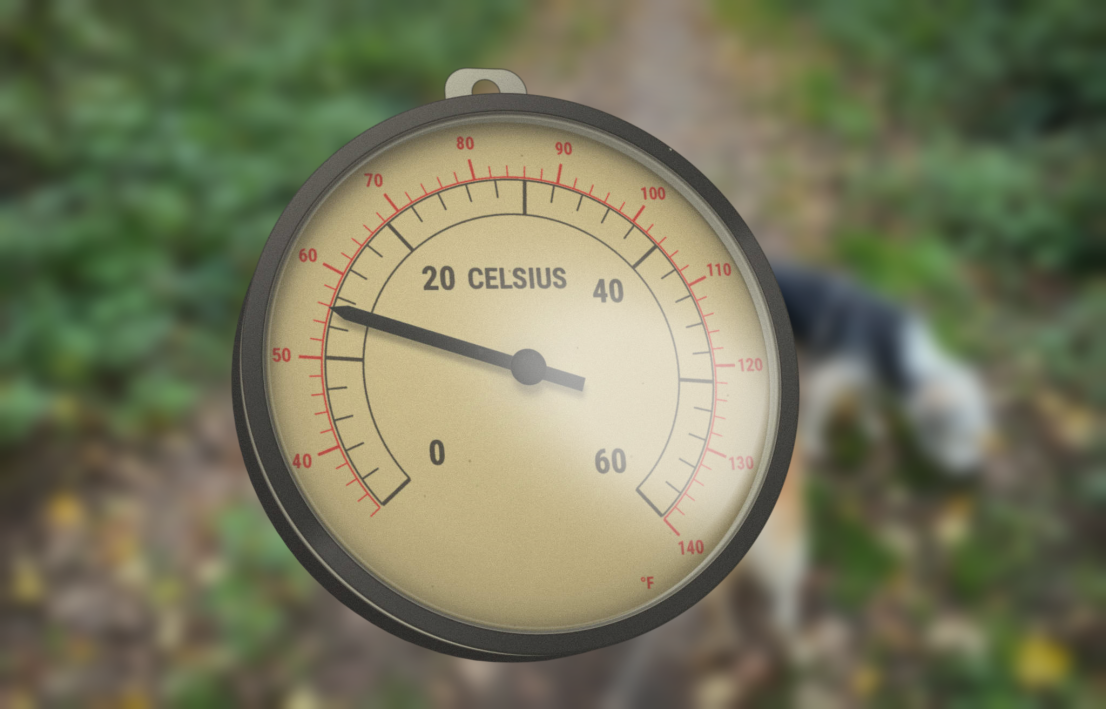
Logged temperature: 13,°C
